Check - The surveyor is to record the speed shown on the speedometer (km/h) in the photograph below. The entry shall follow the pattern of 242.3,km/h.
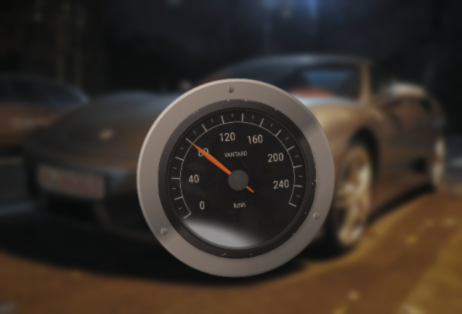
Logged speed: 80,km/h
